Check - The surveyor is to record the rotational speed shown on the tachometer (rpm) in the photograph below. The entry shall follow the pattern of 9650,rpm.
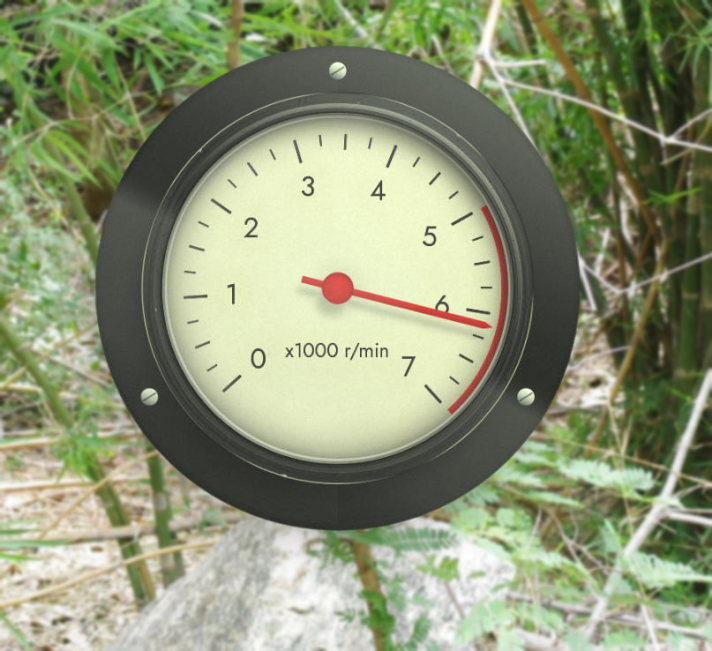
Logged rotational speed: 6125,rpm
